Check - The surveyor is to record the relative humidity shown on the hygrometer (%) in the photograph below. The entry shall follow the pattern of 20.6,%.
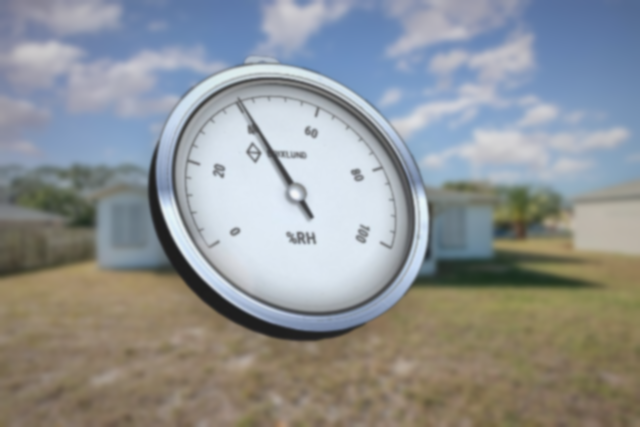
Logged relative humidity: 40,%
